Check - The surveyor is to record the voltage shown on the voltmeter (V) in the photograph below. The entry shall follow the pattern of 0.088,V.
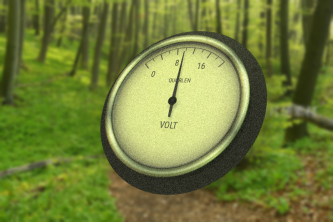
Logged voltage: 10,V
